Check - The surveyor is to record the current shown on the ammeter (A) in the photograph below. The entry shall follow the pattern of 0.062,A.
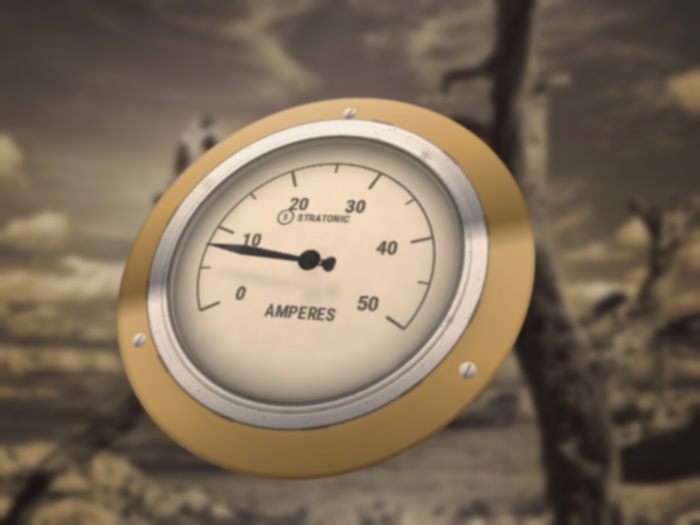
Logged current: 7.5,A
